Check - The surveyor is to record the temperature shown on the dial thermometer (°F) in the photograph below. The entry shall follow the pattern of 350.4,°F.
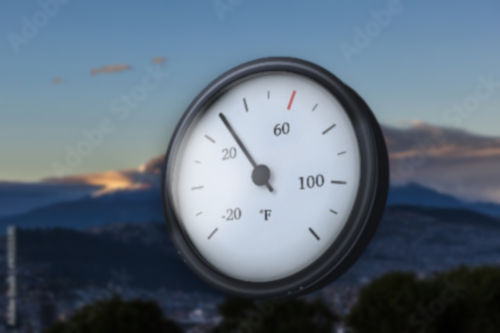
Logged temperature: 30,°F
